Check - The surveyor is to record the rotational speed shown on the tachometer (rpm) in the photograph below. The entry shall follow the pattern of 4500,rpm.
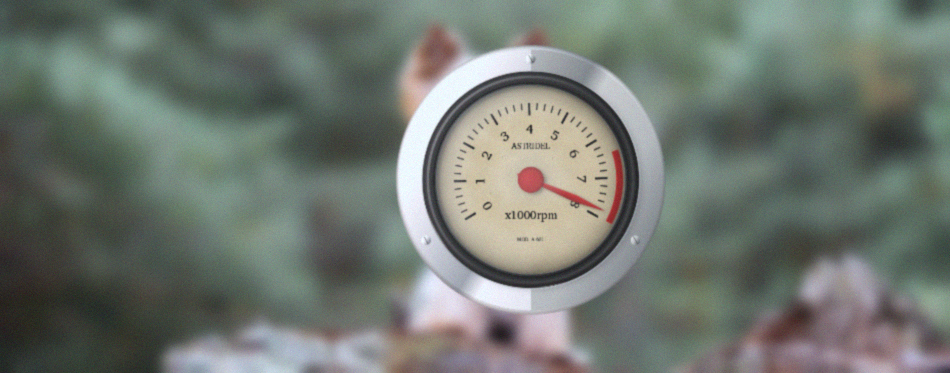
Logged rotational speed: 7800,rpm
